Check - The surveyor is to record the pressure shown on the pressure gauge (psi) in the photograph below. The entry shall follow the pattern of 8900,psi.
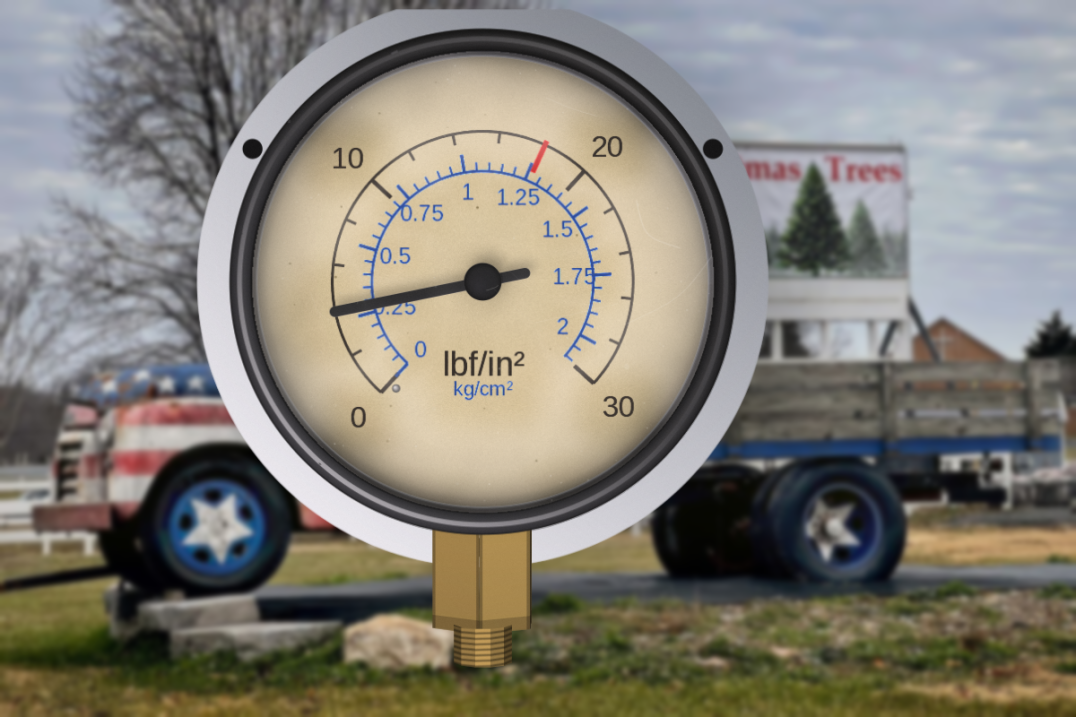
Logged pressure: 4,psi
